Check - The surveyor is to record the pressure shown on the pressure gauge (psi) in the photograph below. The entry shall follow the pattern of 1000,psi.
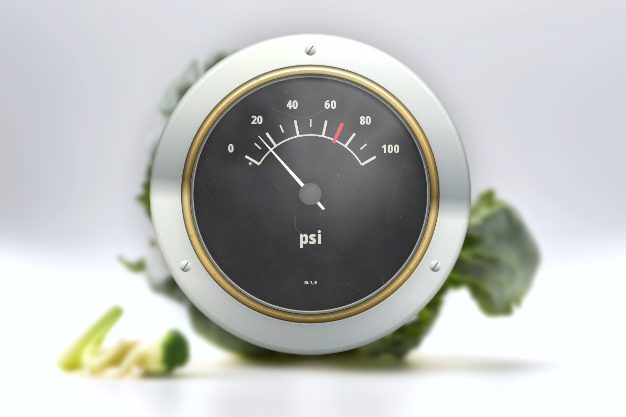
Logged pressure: 15,psi
